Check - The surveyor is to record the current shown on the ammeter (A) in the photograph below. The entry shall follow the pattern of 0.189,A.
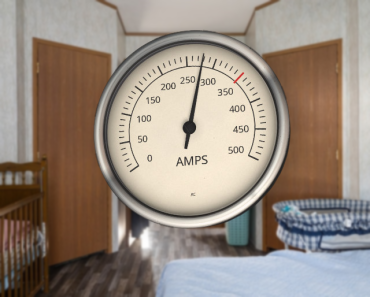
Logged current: 280,A
